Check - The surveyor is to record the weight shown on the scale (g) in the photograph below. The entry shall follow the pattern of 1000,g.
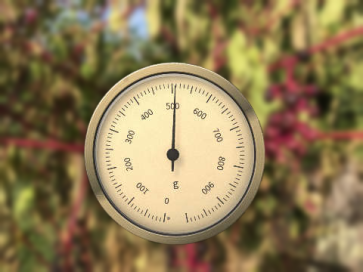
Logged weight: 510,g
